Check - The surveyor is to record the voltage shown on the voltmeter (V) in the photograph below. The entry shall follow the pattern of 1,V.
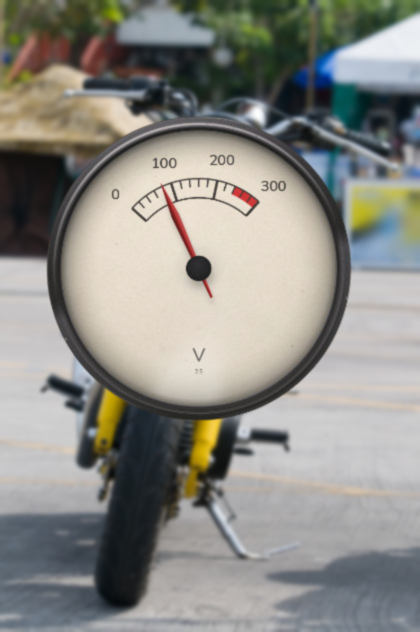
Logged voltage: 80,V
